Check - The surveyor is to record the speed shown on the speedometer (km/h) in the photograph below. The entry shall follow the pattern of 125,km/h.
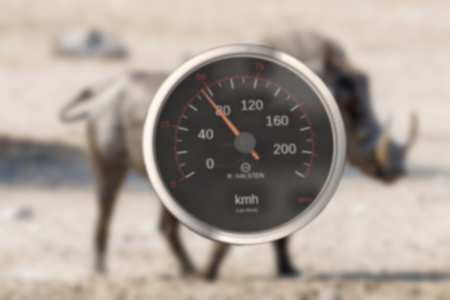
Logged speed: 75,km/h
